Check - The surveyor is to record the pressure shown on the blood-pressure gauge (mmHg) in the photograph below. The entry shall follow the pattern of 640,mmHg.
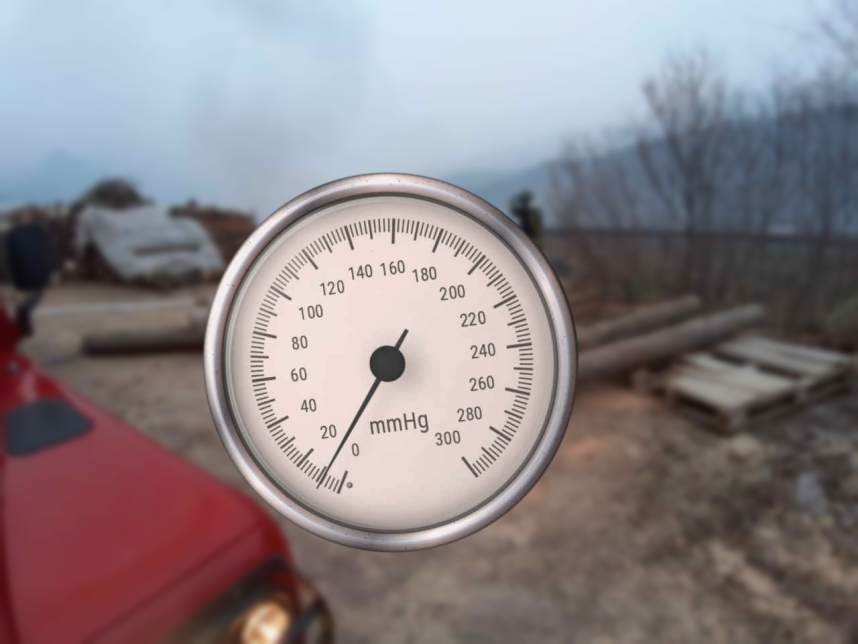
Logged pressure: 8,mmHg
